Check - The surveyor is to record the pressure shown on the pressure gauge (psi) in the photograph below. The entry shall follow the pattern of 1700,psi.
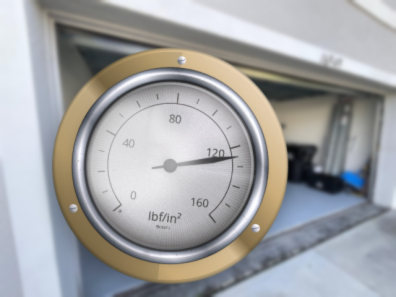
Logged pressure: 125,psi
